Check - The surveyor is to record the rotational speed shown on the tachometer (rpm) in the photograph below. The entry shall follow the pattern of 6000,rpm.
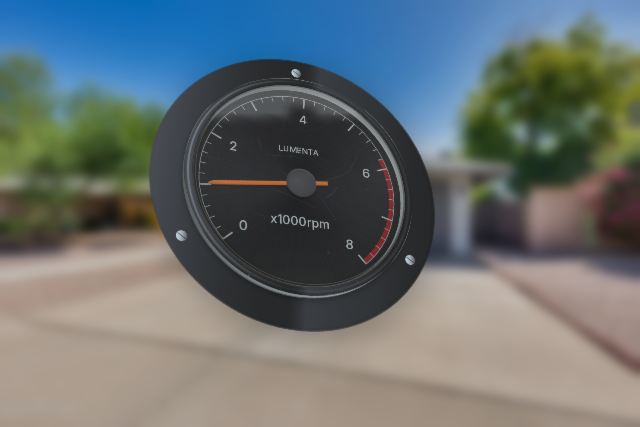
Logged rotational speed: 1000,rpm
